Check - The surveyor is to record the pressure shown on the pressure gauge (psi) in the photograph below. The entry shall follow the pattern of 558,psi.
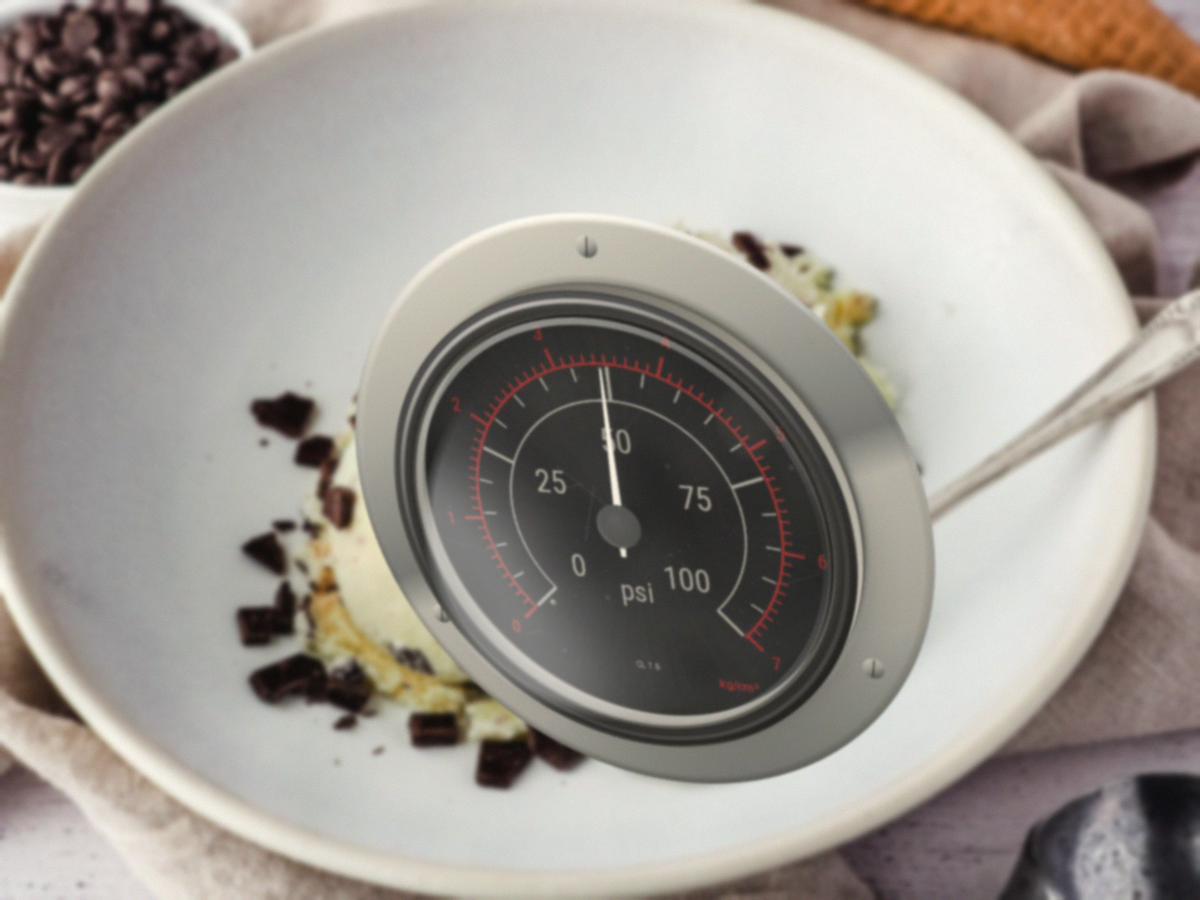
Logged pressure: 50,psi
